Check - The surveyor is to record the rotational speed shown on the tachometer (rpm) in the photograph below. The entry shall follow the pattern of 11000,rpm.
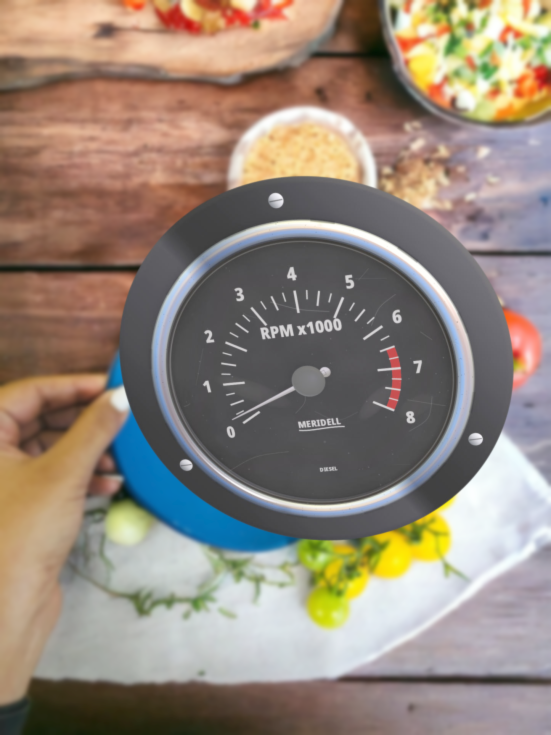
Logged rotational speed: 250,rpm
